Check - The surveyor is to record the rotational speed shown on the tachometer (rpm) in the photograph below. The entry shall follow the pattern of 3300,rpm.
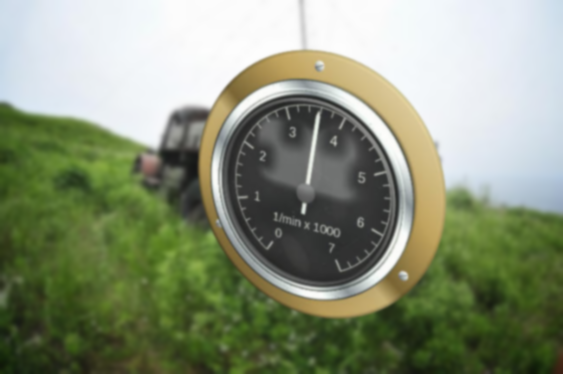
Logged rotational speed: 3600,rpm
